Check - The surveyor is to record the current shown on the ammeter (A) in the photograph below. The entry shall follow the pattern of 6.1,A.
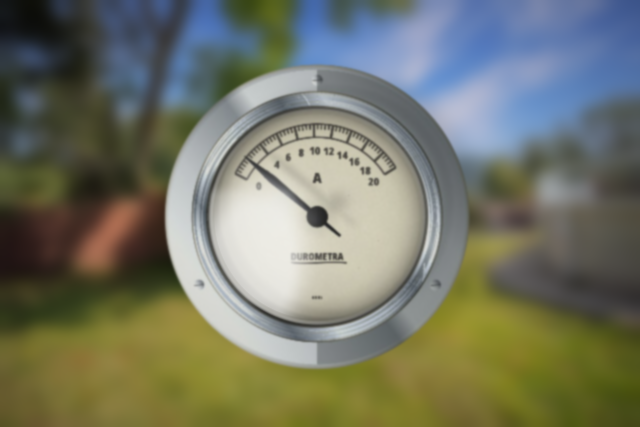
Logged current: 2,A
